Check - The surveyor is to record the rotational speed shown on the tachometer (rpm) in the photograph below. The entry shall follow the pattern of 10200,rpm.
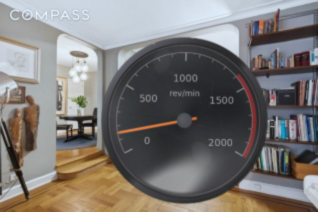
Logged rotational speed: 150,rpm
